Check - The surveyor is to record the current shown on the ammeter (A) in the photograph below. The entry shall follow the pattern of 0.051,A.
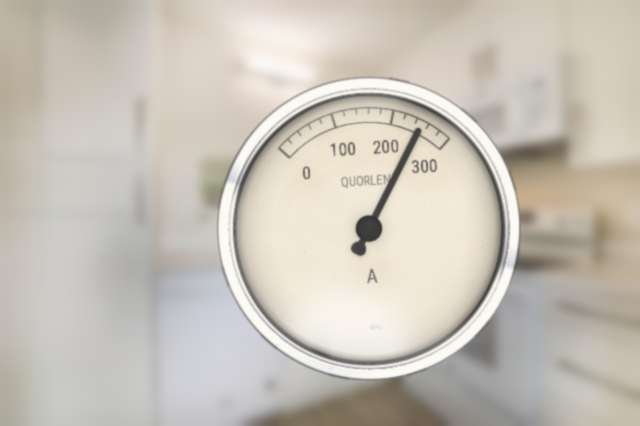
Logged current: 250,A
